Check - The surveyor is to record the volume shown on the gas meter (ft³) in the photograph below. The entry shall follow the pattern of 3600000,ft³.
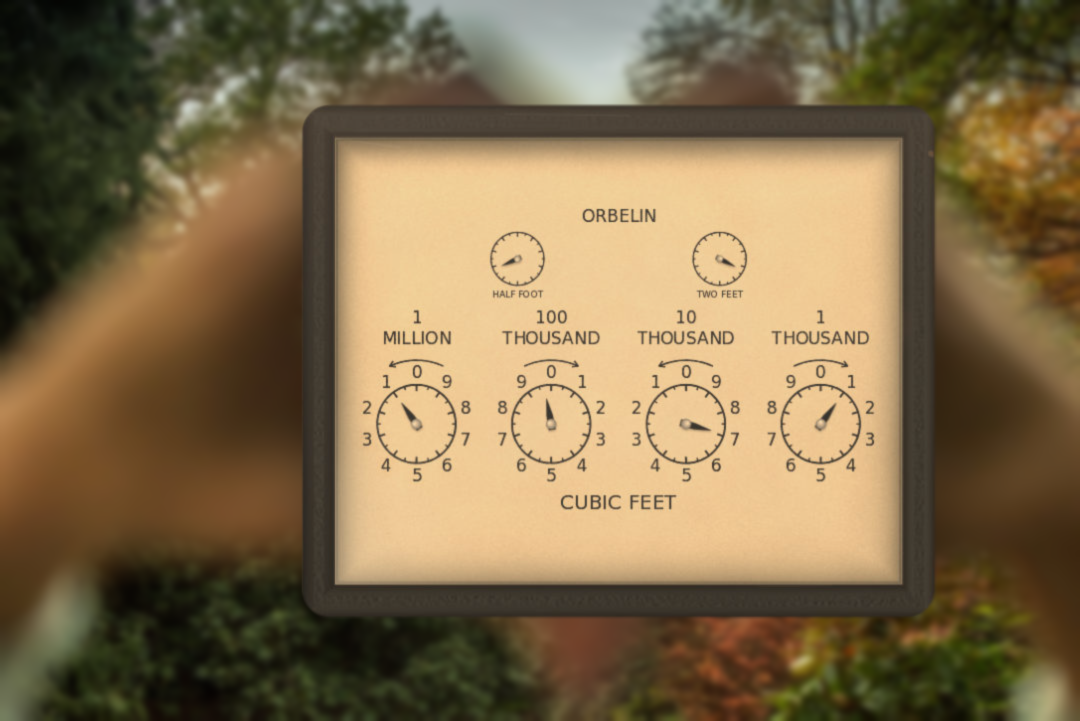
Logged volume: 97100,ft³
